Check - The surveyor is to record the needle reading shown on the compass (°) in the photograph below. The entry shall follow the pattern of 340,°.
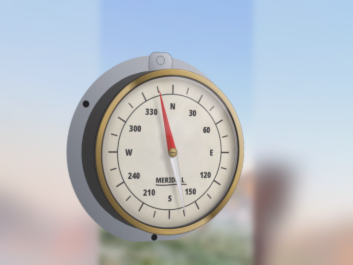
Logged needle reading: 345,°
